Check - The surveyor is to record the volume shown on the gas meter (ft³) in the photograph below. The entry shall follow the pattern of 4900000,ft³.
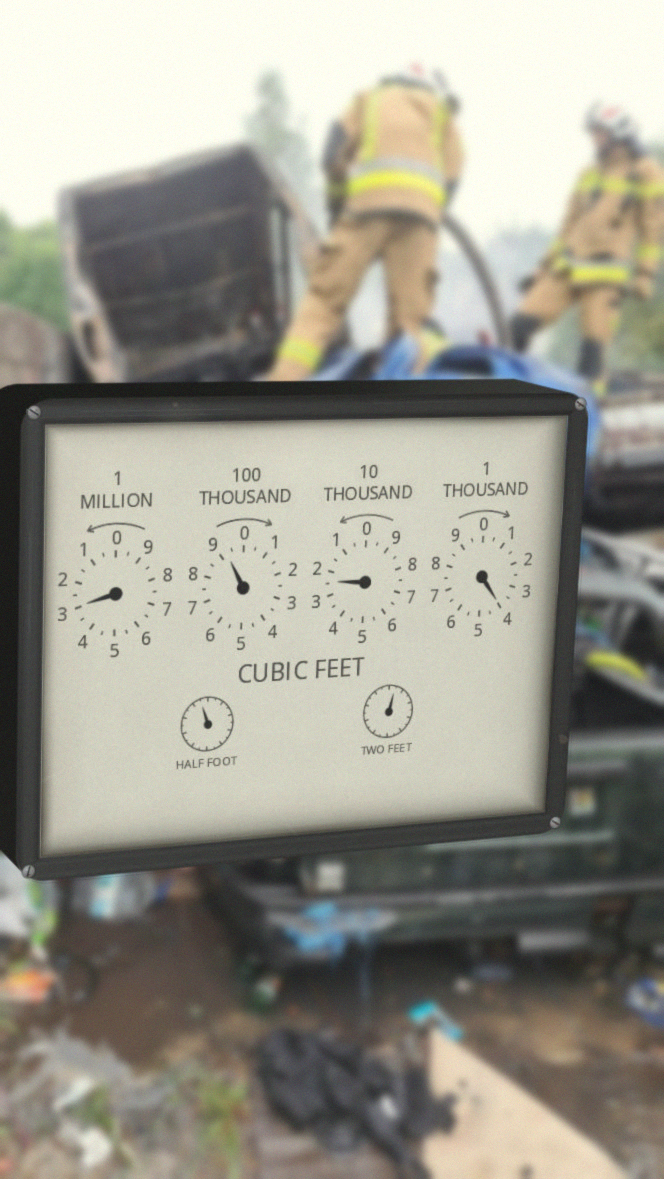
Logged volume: 292400,ft³
